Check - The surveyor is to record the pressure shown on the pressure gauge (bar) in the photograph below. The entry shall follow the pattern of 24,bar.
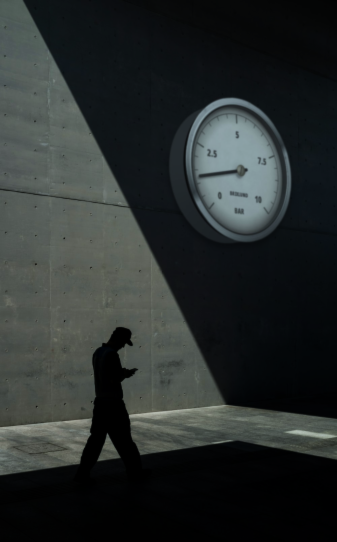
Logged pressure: 1.25,bar
